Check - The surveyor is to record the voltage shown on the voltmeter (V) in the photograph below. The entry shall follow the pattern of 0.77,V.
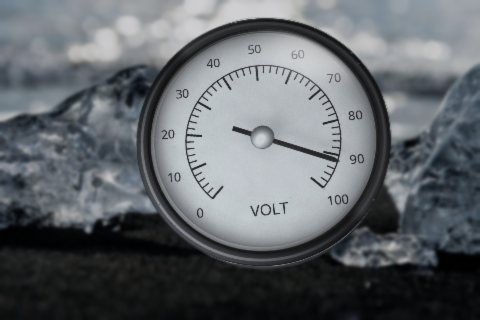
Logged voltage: 92,V
